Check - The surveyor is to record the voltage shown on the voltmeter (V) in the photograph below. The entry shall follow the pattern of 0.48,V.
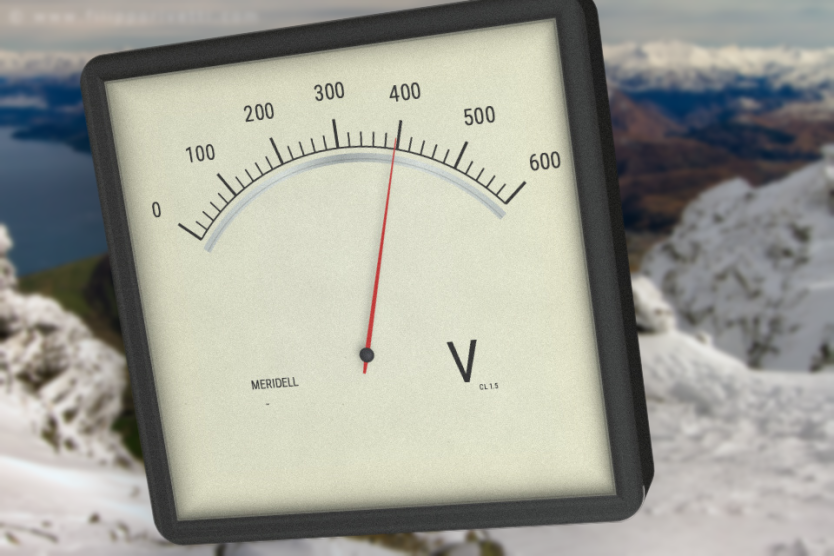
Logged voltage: 400,V
